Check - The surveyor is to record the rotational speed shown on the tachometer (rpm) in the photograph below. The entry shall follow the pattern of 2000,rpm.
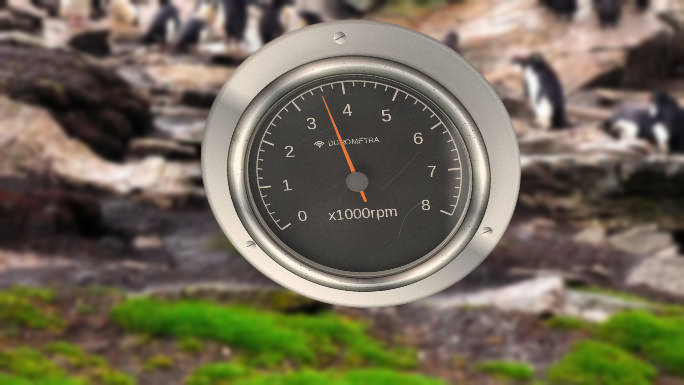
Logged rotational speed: 3600,rpm
